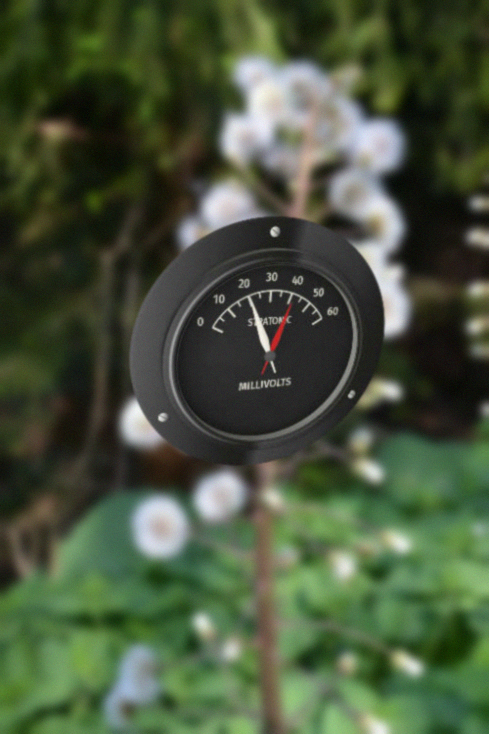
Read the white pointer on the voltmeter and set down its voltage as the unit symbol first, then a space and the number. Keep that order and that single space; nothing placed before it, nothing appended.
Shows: mV 20
